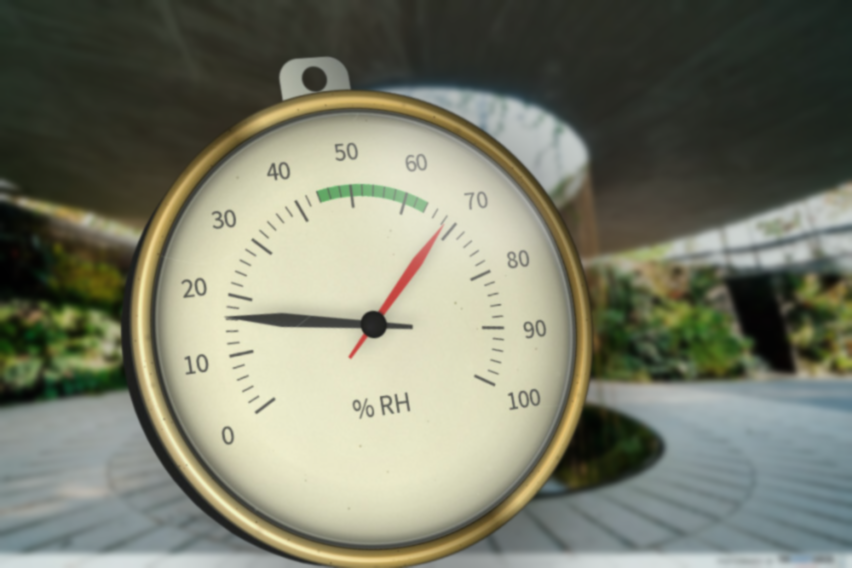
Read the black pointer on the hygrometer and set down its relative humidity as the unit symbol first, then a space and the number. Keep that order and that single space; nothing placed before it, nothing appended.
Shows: % 16
